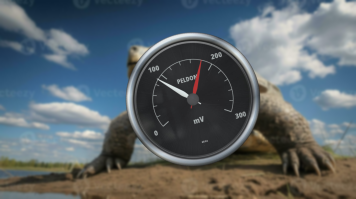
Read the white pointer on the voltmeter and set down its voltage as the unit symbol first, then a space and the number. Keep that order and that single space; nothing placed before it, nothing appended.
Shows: mV 90
